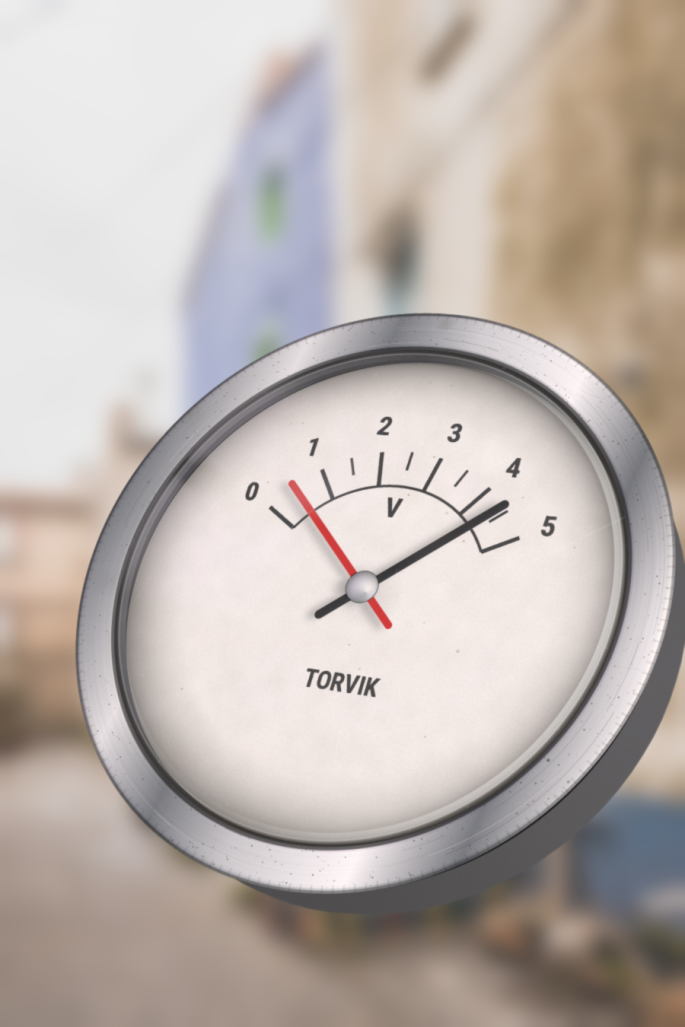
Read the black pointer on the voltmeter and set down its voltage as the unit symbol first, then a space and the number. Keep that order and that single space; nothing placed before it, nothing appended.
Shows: V 4.5
